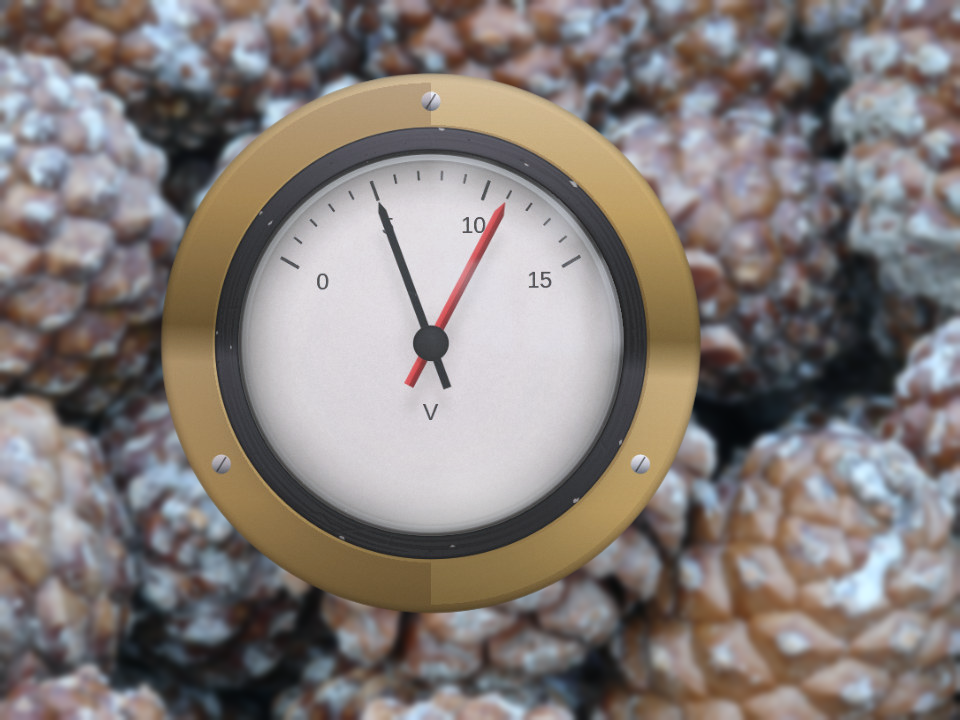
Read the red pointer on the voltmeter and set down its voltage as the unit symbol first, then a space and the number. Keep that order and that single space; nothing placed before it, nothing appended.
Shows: V 11
